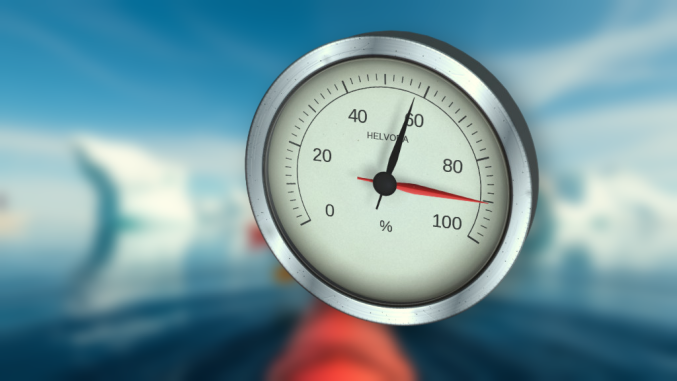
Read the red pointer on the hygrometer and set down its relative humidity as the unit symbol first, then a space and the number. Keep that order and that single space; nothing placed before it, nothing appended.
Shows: % 90
